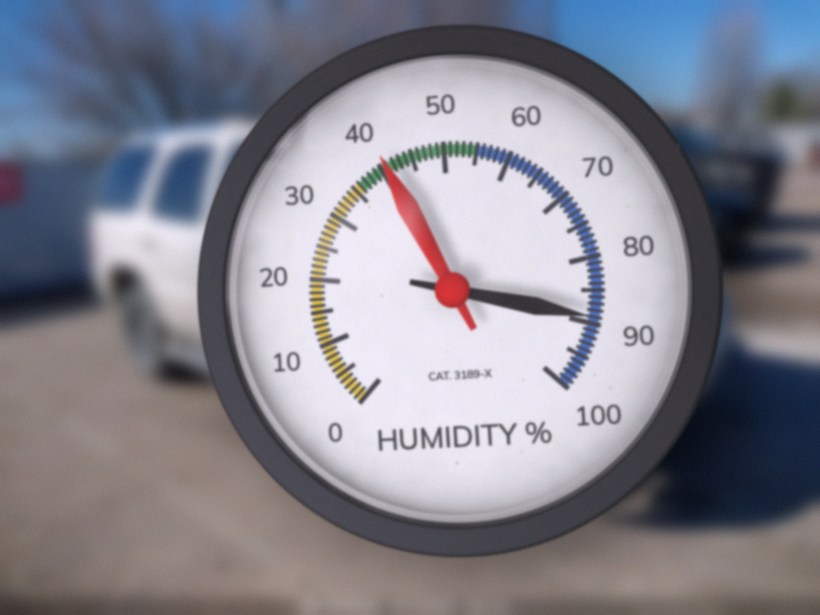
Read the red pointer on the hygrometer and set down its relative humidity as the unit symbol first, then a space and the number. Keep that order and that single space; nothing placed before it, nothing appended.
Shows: % 41
